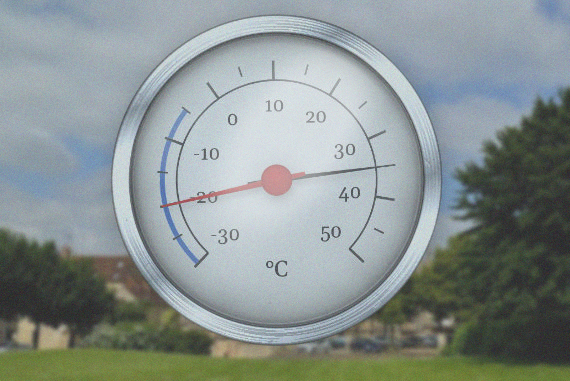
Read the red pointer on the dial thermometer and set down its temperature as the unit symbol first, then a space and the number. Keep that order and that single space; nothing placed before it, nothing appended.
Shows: °C -20
